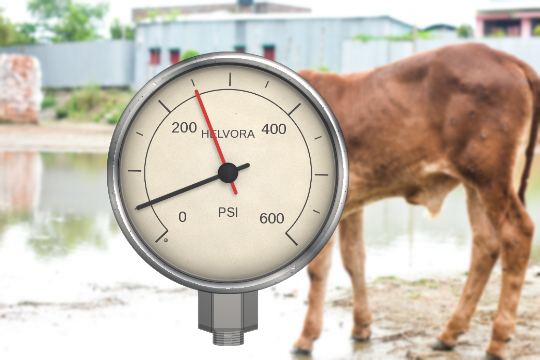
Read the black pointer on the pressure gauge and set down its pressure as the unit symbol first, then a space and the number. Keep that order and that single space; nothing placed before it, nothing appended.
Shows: psi 50
